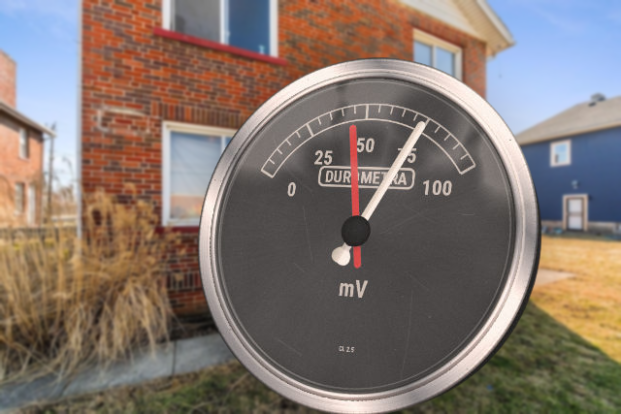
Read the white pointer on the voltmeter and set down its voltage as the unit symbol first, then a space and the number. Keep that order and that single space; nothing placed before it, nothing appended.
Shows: mV 75
